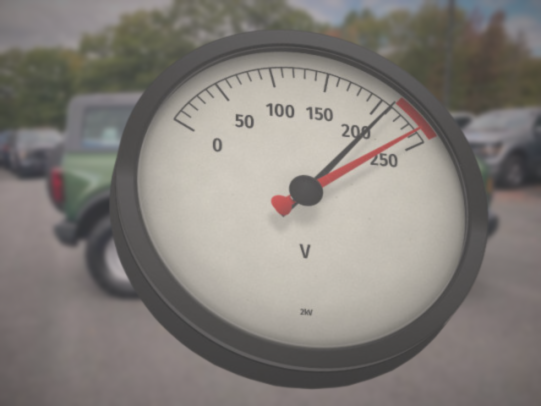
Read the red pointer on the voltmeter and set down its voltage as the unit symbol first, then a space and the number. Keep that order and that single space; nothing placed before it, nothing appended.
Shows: V 240
